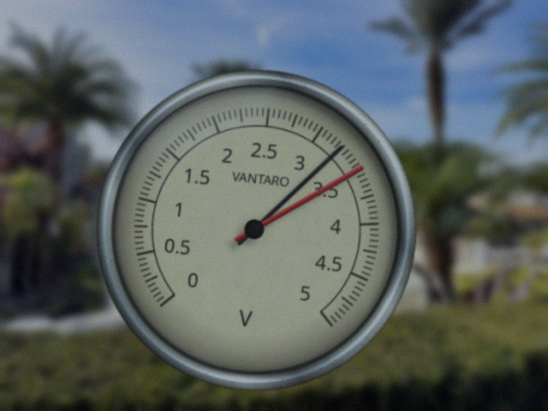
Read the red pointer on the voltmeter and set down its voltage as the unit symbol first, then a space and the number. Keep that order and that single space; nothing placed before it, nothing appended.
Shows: V 3.5
